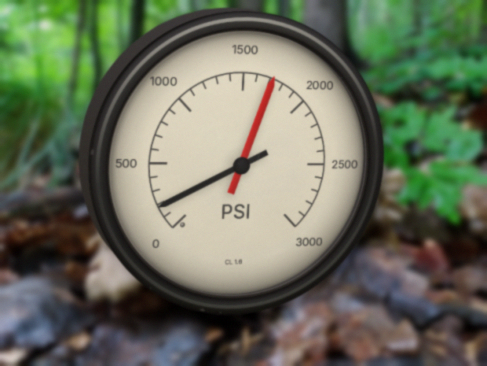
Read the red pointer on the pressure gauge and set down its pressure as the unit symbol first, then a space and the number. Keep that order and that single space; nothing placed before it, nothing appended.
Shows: psi 1700
